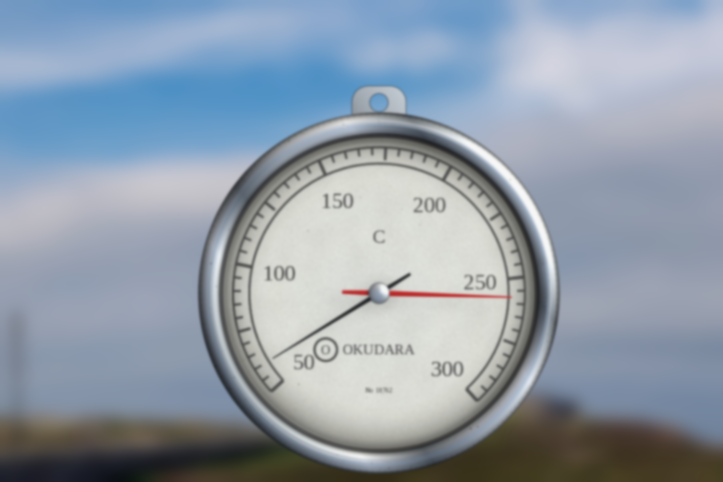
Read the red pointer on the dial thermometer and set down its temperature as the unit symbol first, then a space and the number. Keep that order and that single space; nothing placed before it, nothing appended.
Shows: °C 257.5
